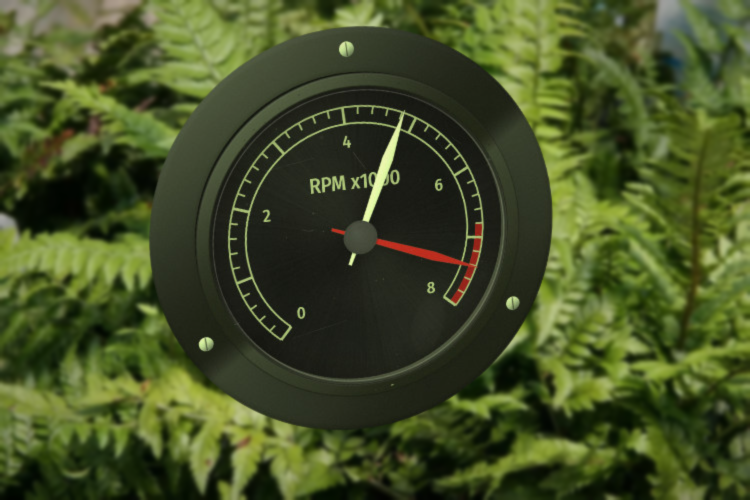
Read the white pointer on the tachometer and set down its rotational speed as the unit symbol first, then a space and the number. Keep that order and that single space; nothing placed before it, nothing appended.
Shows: rpm 4800
